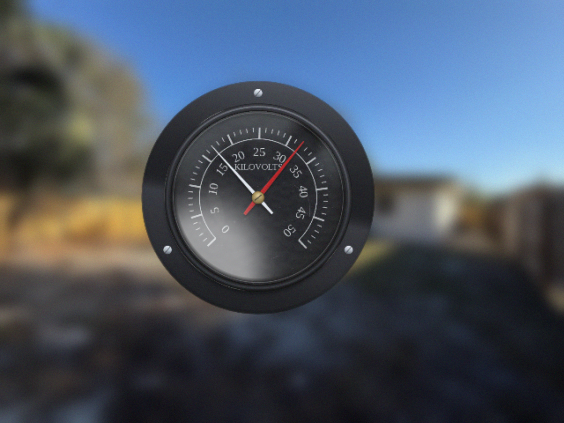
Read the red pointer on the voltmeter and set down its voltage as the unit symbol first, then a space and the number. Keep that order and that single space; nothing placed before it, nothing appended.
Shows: kV 32
